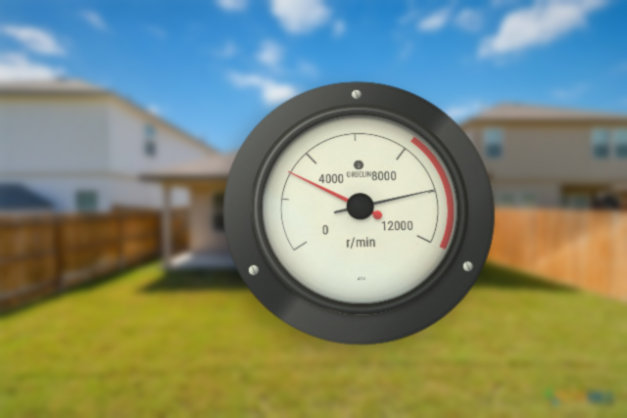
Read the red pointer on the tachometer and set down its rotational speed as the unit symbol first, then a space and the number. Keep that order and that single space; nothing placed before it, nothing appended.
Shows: rpm 3000
